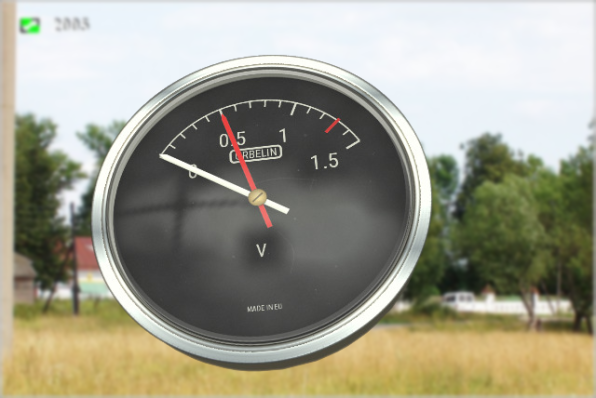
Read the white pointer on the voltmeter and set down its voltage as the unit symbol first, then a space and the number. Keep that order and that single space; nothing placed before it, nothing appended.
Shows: V 0
